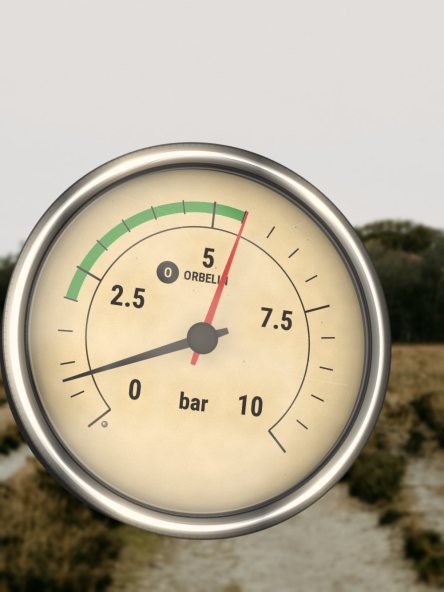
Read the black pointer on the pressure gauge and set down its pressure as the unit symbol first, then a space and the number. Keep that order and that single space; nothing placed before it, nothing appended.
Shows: bar 0.75
